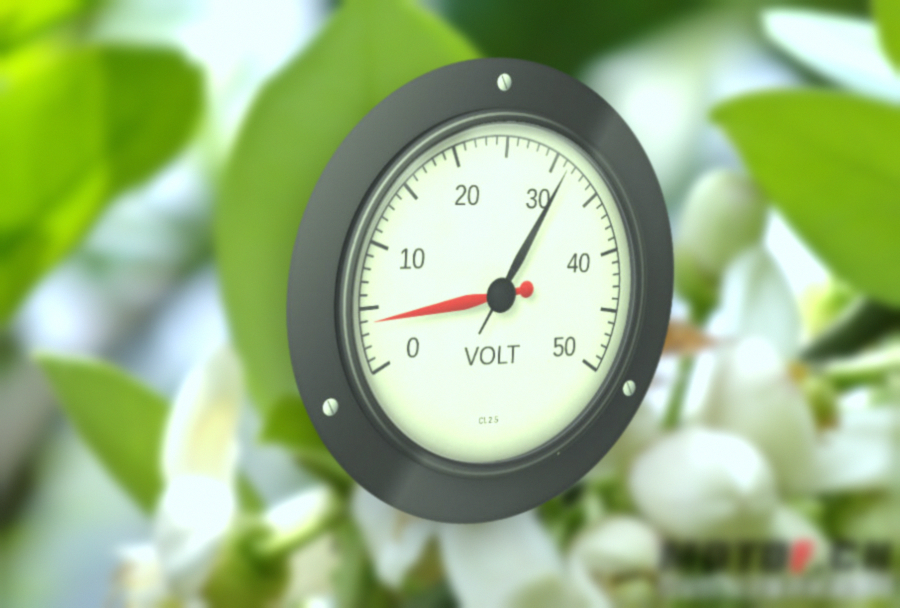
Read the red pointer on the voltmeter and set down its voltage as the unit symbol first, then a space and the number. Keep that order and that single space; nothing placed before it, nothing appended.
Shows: V 4
